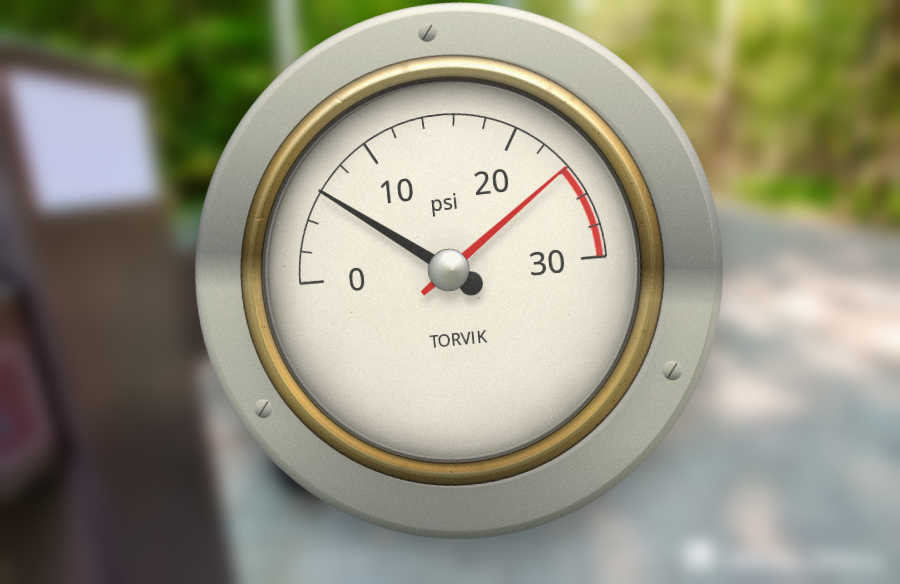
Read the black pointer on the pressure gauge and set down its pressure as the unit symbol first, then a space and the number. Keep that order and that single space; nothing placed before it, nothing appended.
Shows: psi 6
